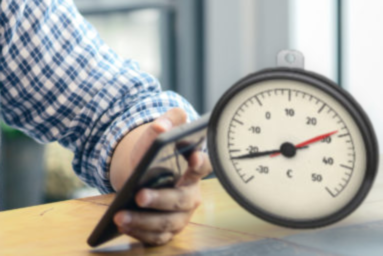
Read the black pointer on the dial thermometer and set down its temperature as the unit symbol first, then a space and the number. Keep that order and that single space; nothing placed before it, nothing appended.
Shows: °C -22
